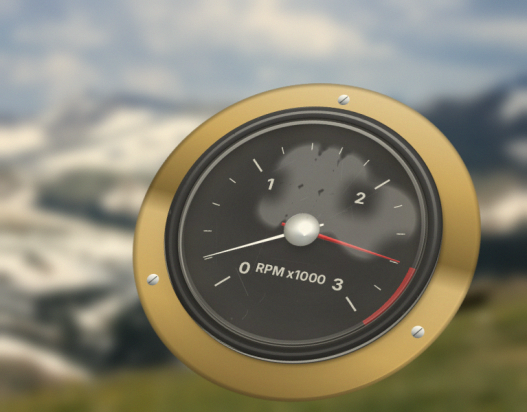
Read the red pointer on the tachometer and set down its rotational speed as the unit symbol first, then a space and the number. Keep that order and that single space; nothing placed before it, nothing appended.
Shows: rpm 2600
